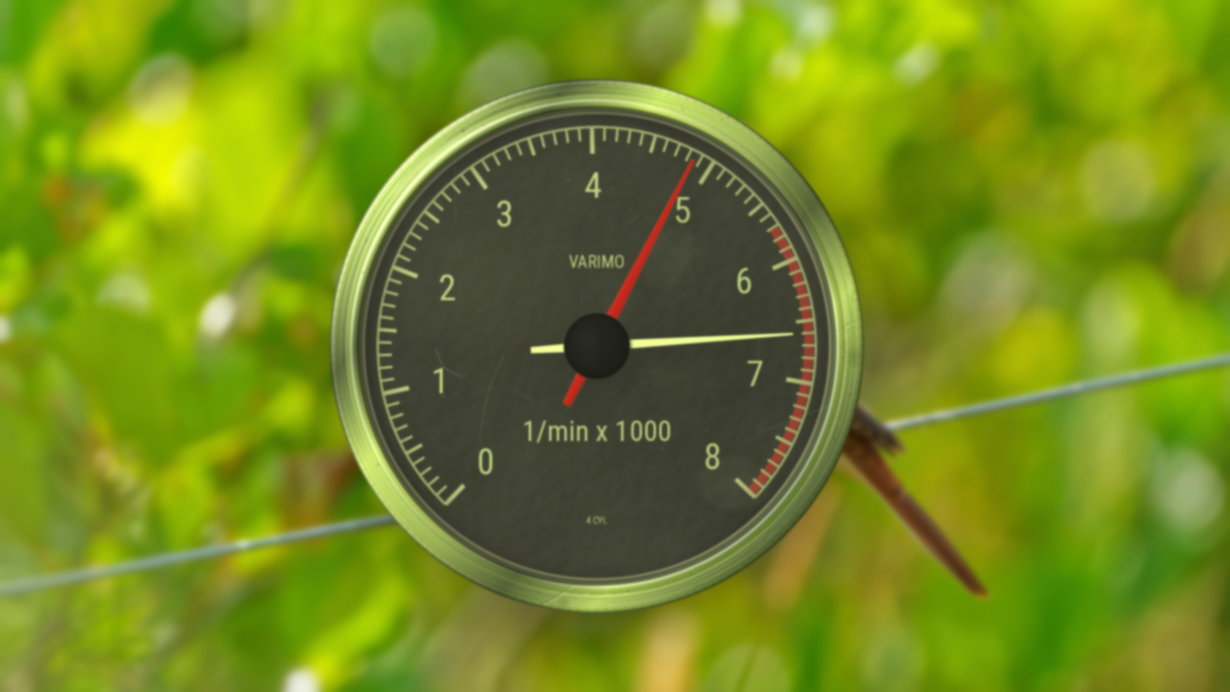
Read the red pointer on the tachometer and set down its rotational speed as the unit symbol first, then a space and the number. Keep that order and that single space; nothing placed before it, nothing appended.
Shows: rpm 4850
